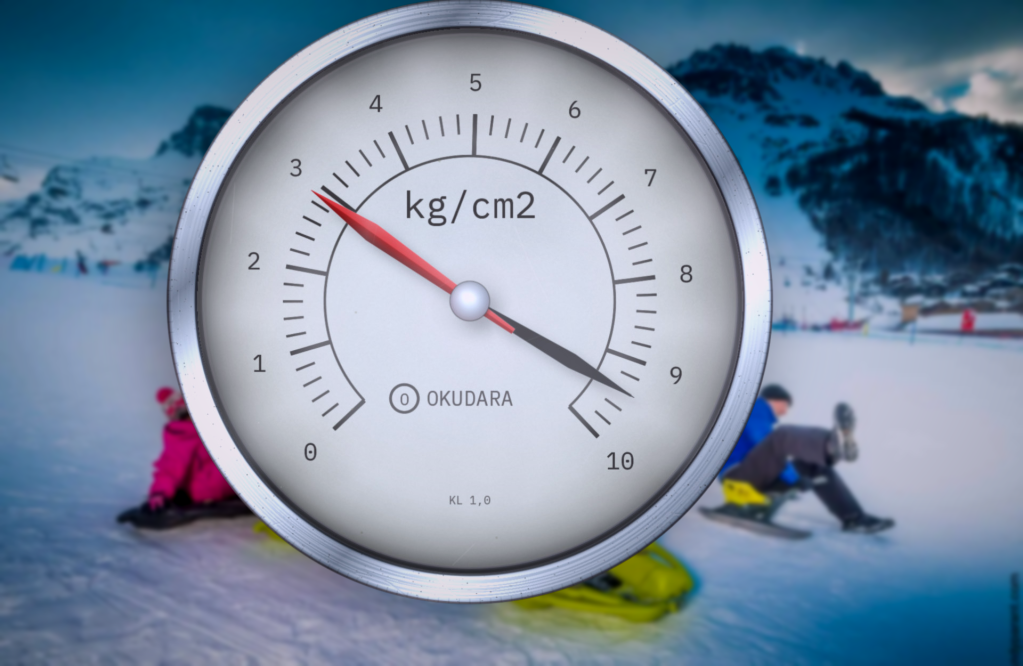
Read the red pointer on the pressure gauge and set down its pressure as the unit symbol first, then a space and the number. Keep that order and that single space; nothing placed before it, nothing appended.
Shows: kg/cm² 2.9
